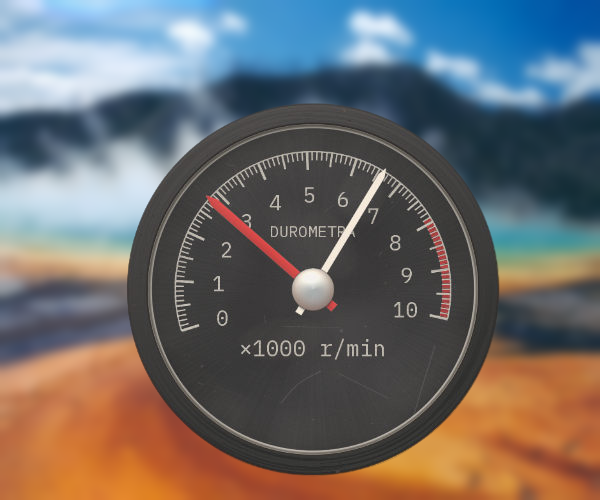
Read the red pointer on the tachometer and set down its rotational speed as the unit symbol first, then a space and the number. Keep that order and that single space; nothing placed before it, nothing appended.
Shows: rpm 2800
